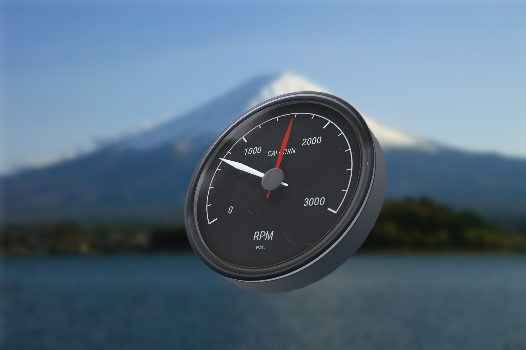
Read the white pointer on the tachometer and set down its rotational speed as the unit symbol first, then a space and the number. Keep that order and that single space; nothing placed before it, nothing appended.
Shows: rpm 700
